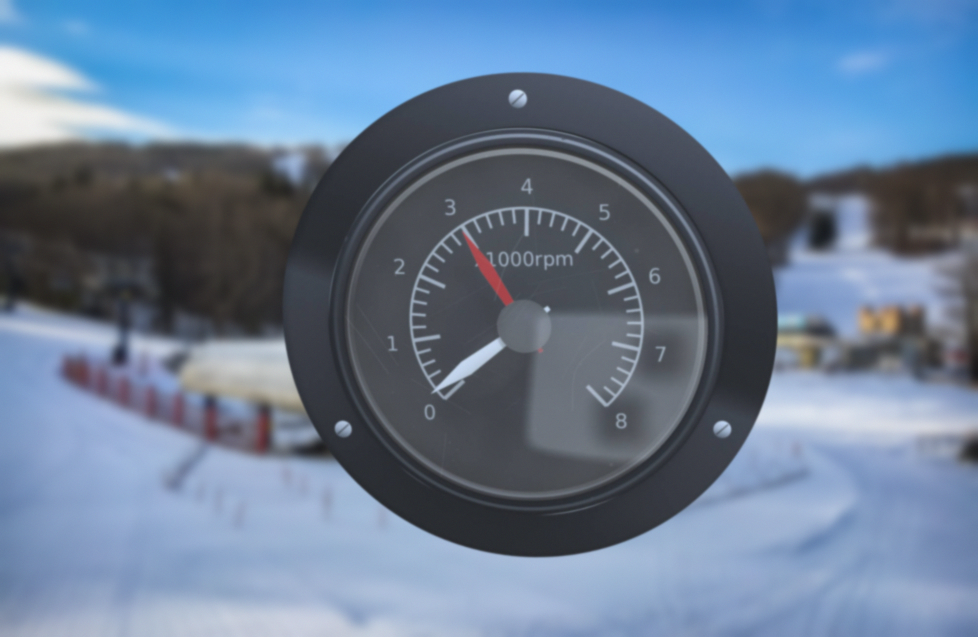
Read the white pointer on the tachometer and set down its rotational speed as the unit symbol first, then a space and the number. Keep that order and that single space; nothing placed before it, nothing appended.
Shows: rpm 200
